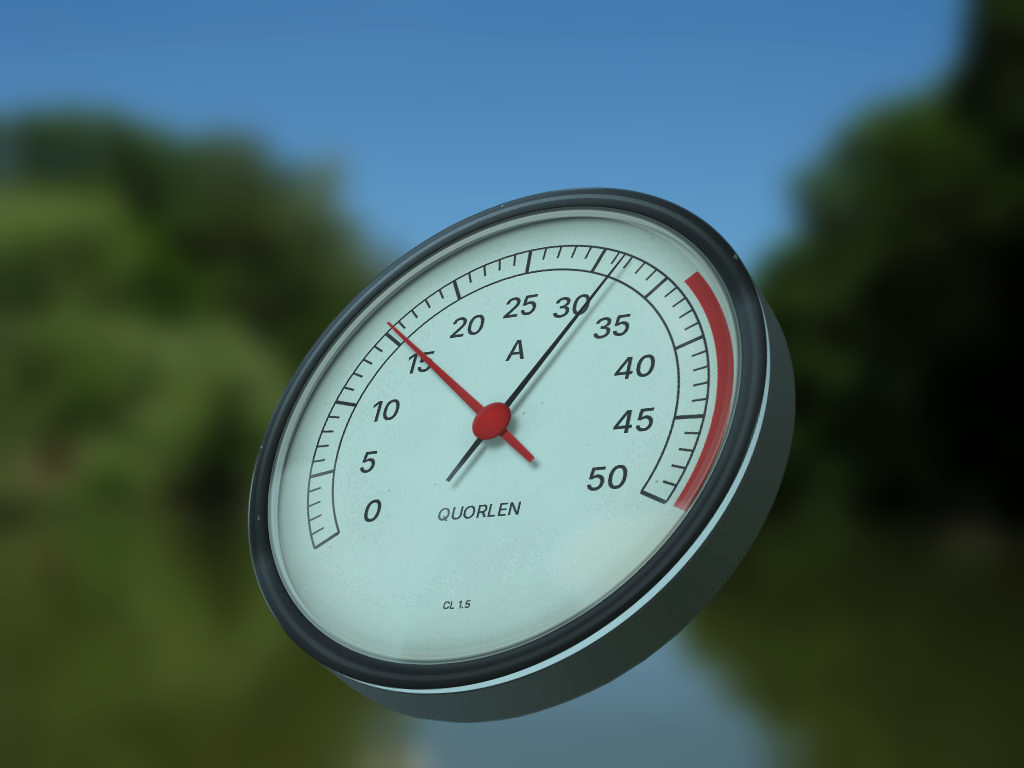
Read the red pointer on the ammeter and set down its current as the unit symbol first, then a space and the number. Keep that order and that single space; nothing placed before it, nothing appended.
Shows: A 15.5
